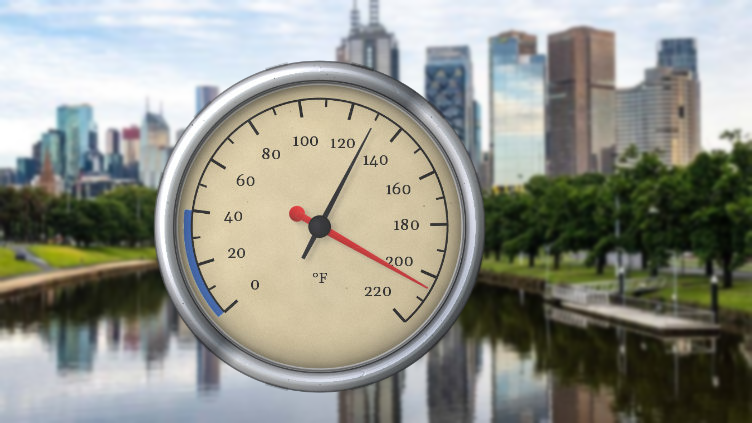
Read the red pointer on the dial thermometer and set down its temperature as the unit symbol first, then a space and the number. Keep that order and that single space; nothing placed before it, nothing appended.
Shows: °F 205
